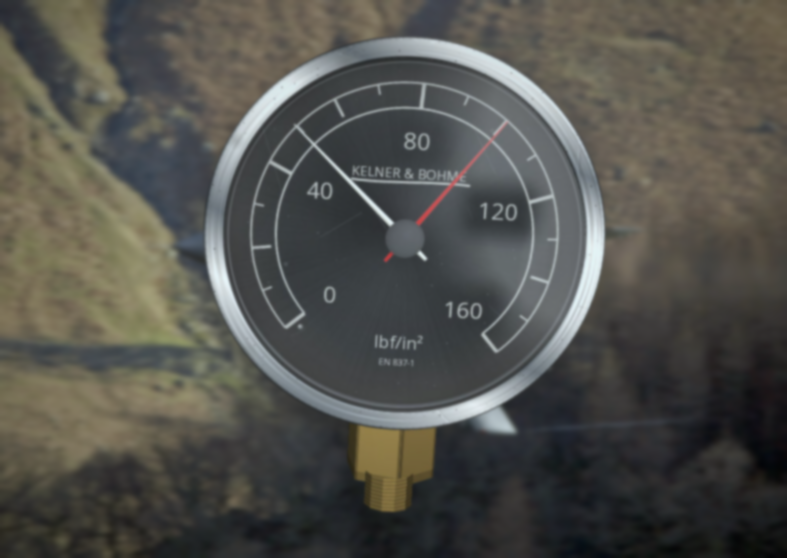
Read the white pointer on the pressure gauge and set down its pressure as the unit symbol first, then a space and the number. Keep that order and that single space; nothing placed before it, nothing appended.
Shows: psi 50
